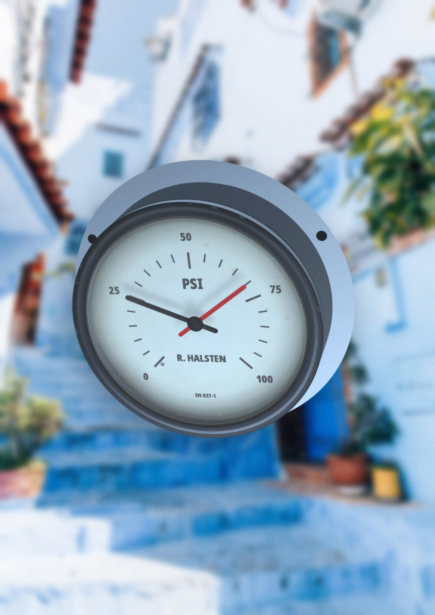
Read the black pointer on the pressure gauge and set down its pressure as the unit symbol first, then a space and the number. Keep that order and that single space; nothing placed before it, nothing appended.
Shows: psi 25
